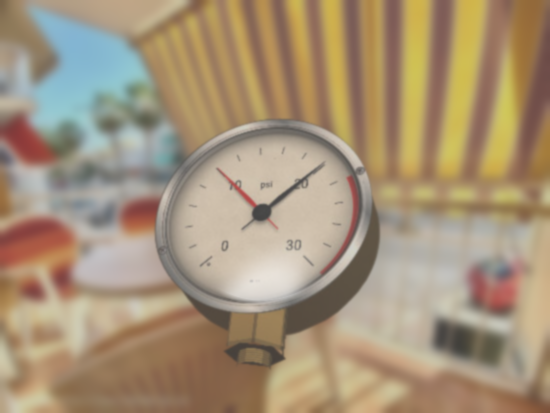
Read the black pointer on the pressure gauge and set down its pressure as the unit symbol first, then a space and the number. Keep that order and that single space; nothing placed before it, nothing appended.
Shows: psi 20
